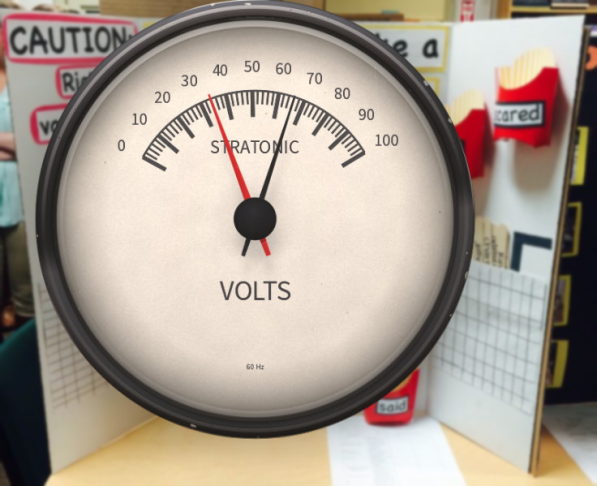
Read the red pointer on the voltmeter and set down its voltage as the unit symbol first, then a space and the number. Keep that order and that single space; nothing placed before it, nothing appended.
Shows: V 34
